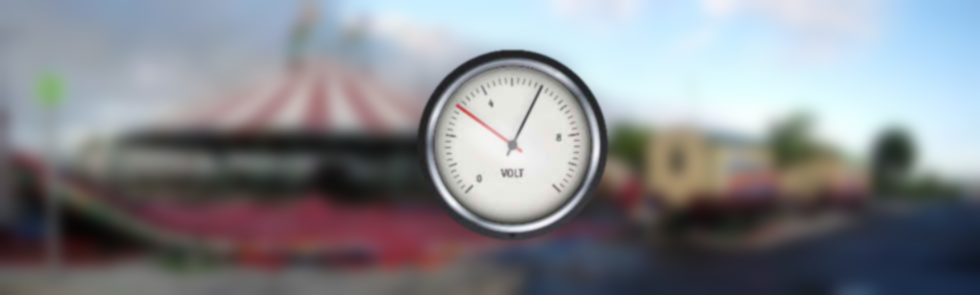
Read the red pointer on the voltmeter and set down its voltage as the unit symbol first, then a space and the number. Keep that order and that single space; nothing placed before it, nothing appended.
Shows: V 3
